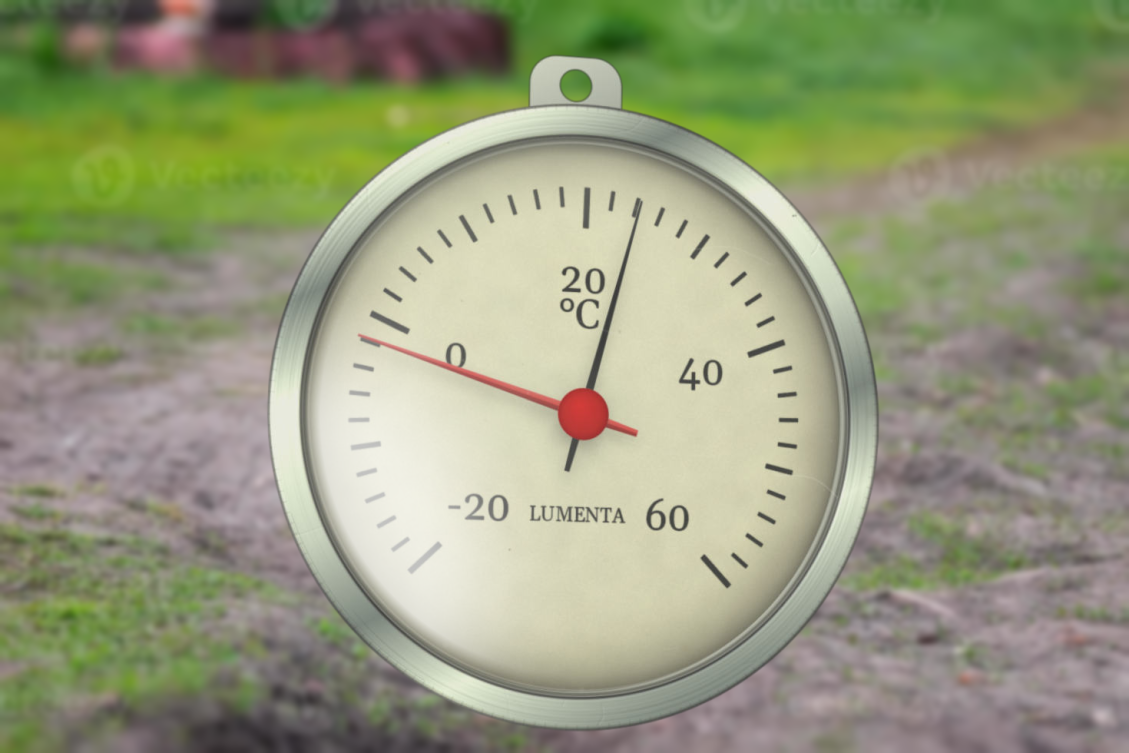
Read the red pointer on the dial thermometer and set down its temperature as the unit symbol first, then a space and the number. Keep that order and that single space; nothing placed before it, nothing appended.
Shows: °C -2
